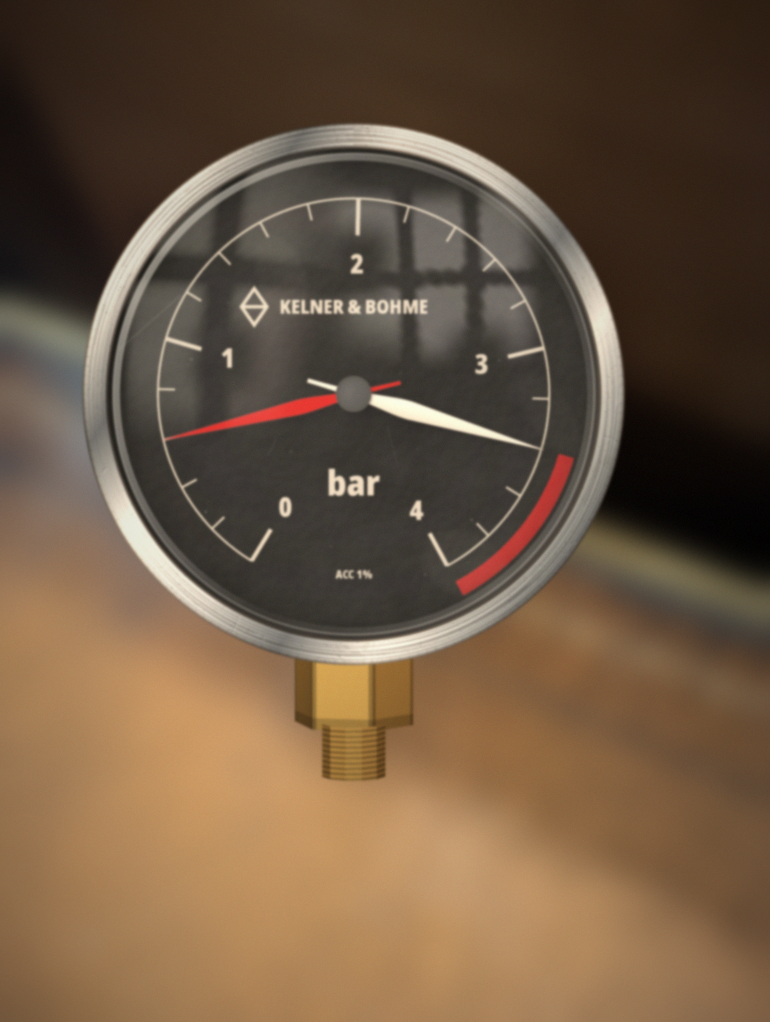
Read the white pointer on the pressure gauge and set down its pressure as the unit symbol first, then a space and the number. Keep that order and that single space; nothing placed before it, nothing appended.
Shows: bar 3.4
